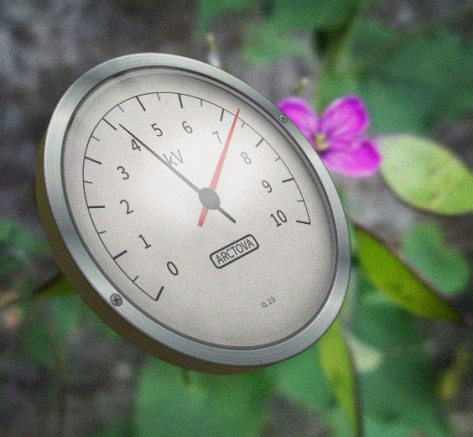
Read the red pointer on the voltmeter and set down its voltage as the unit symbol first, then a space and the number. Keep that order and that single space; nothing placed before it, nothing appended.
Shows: kV 7.25
